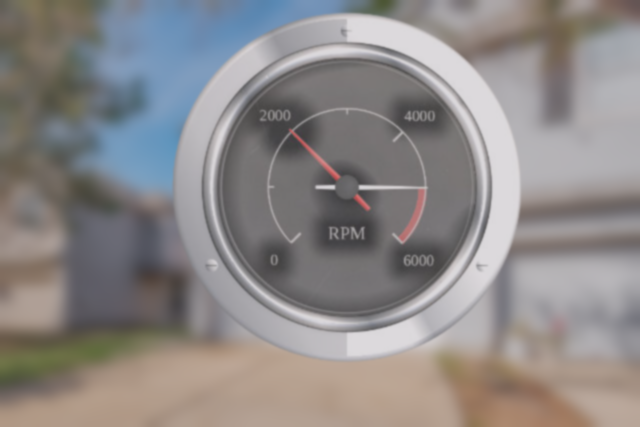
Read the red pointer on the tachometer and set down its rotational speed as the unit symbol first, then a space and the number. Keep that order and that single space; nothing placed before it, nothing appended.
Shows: rpm 2000
